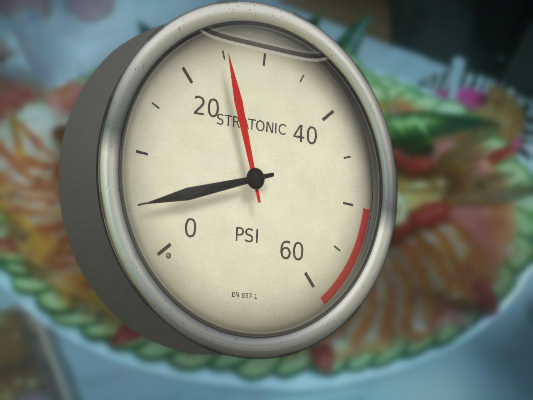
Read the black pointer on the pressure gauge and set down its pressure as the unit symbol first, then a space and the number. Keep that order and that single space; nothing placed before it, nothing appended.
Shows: psi 5
